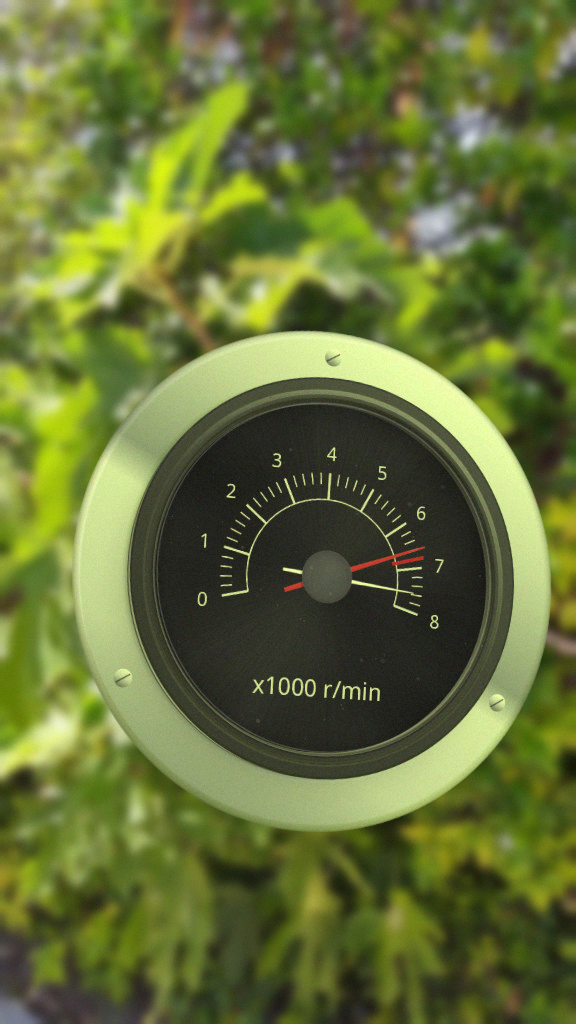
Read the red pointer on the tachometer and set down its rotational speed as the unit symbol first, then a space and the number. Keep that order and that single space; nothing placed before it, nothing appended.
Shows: rpm 6600
